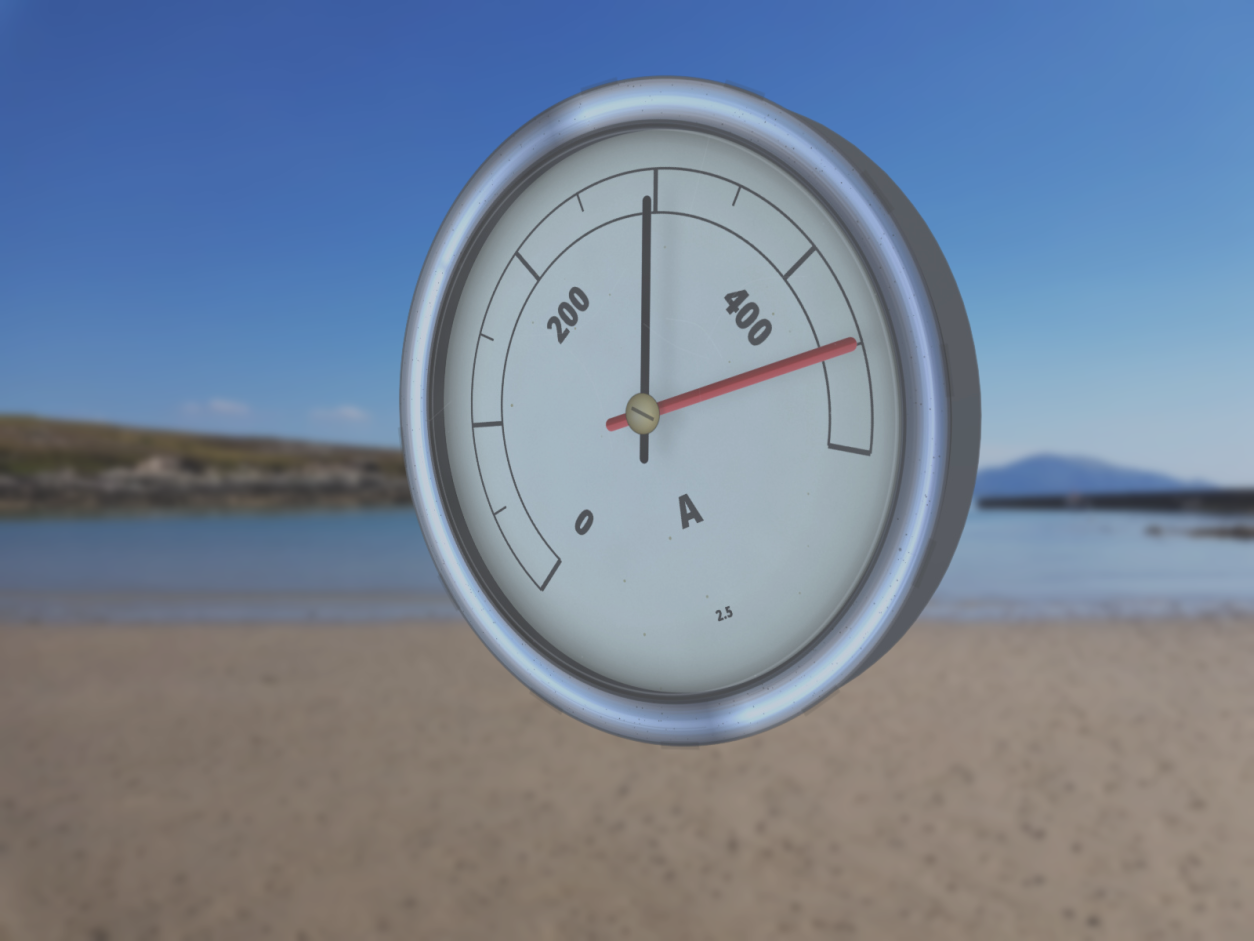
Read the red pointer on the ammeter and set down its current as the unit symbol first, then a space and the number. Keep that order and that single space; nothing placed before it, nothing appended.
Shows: A 450
